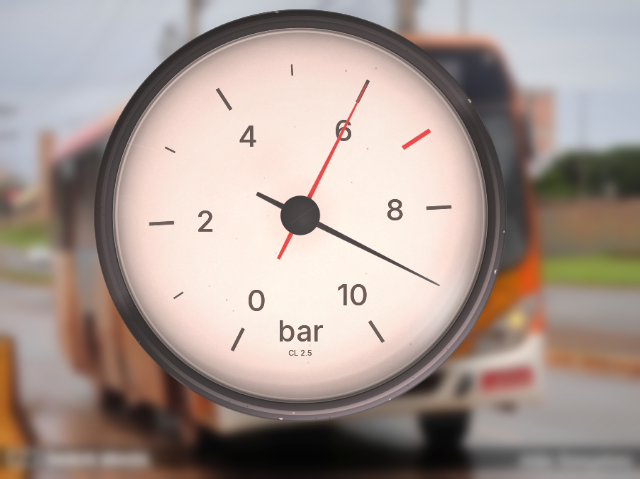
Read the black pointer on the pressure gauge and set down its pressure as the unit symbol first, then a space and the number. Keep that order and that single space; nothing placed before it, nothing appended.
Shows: bar 9
